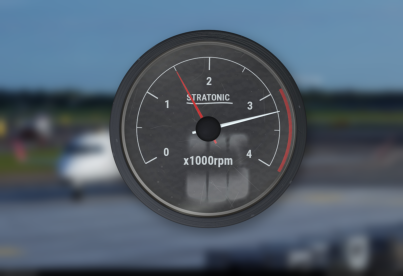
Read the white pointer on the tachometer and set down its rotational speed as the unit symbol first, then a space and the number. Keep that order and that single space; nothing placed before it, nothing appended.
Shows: rpm 3250
